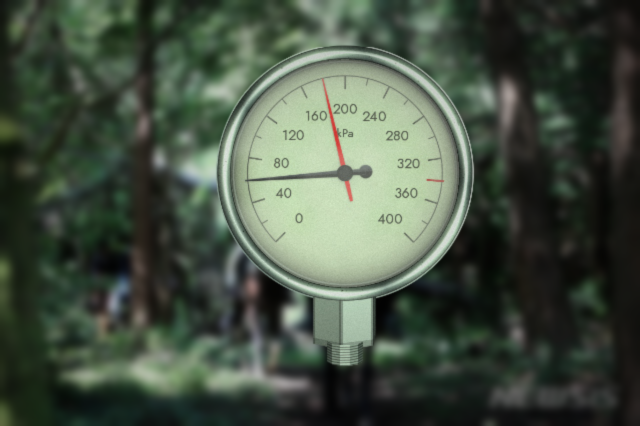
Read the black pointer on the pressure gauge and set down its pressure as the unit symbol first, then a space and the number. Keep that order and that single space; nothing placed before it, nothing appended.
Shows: kPa 60
